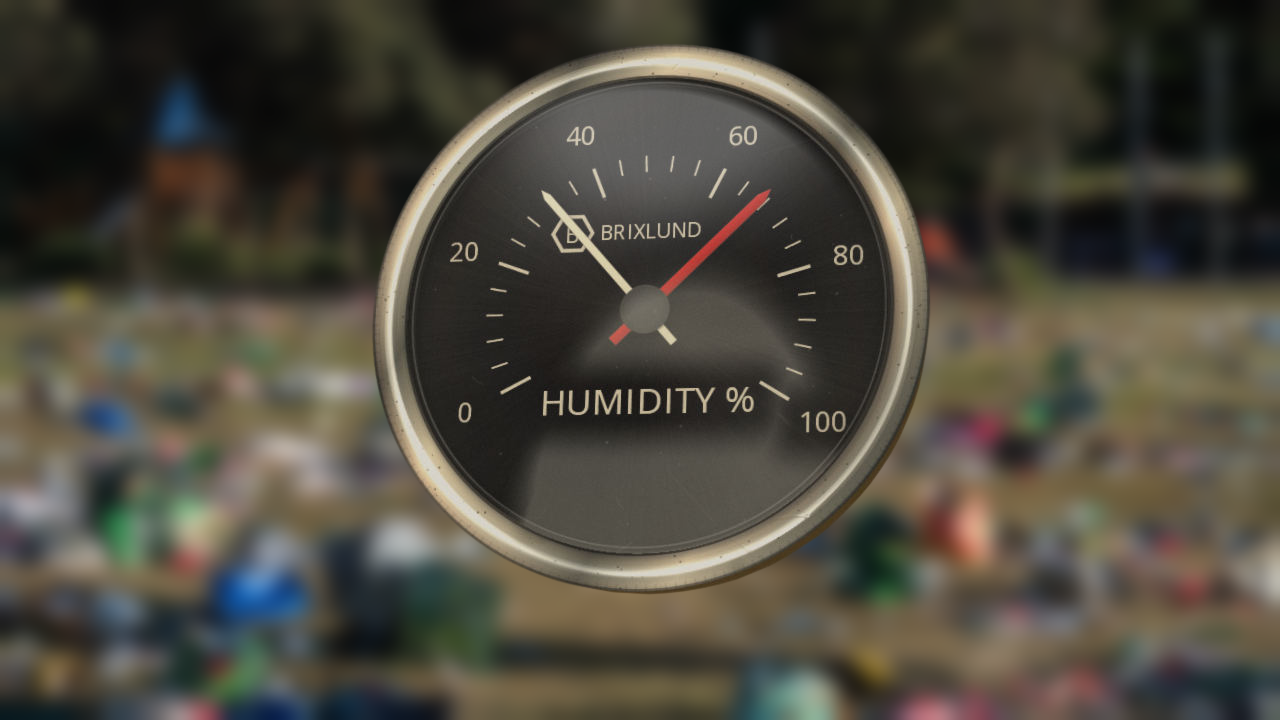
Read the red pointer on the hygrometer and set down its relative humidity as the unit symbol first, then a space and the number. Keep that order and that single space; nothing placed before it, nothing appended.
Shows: % 68
